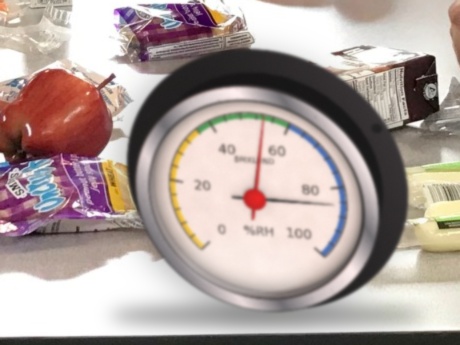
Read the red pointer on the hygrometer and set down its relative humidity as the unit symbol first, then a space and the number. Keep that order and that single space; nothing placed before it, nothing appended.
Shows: % 54
